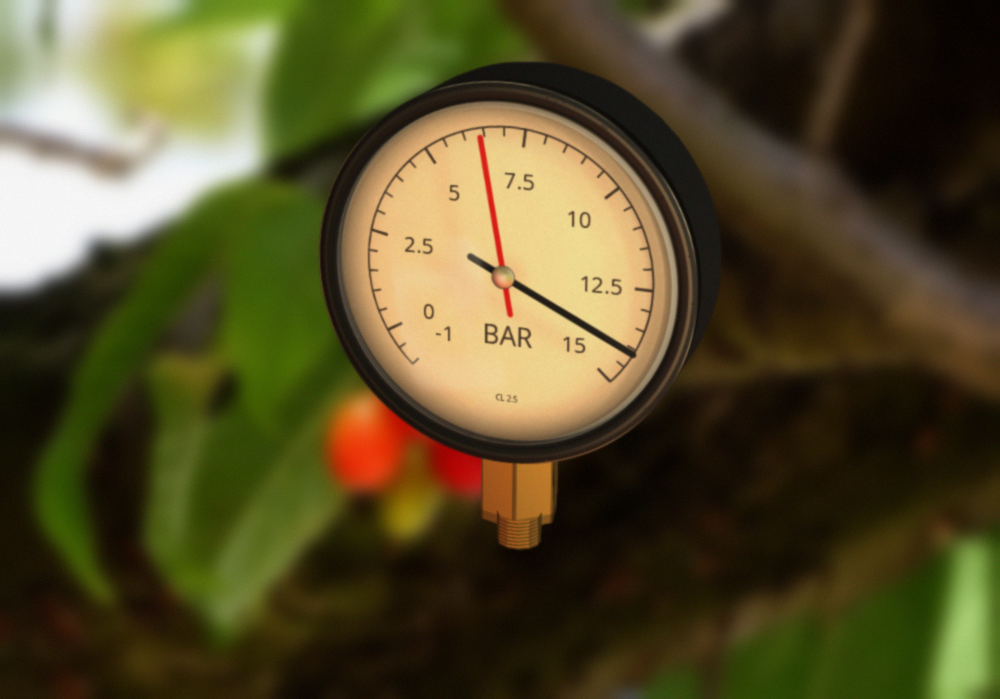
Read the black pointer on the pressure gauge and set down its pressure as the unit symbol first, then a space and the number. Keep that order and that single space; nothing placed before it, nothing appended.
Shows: bar 14
